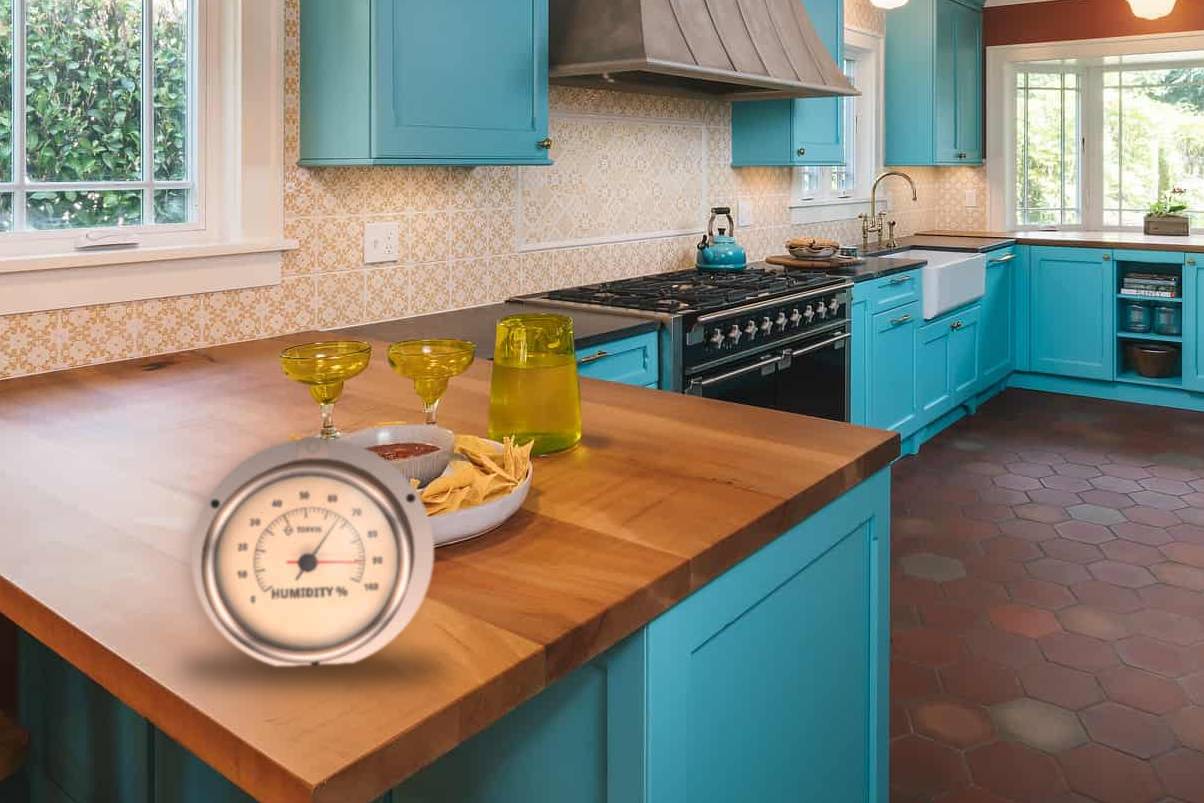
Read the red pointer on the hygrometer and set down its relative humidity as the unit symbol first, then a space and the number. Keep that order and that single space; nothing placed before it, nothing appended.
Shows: % 90
